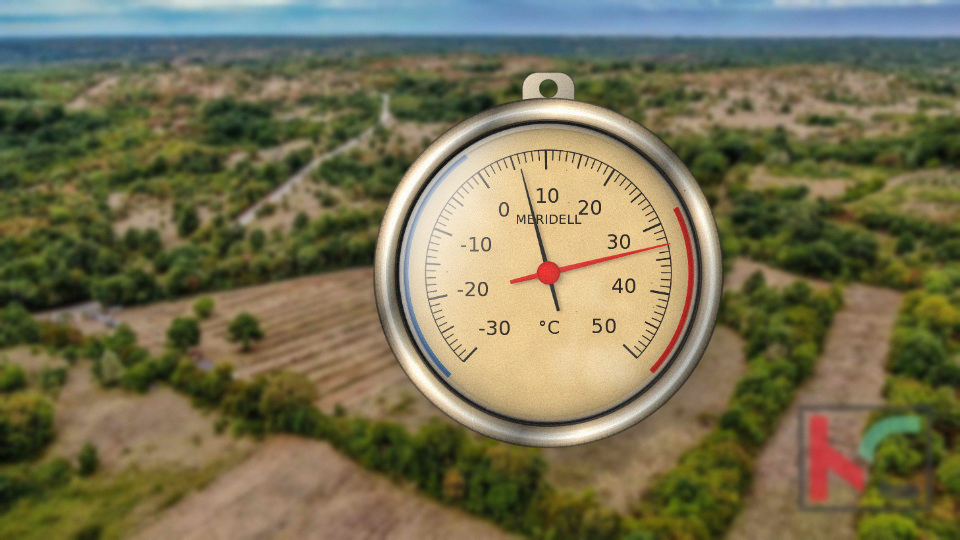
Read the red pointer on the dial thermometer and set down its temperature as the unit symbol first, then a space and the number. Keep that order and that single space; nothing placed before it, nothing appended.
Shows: °C 33
